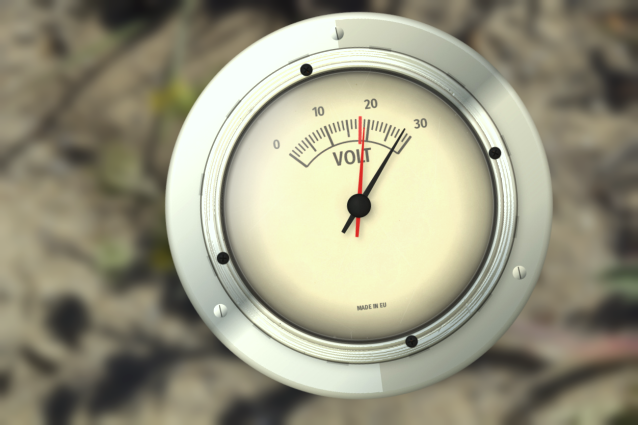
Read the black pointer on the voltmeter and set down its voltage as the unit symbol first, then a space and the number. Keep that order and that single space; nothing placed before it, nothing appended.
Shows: V 28
